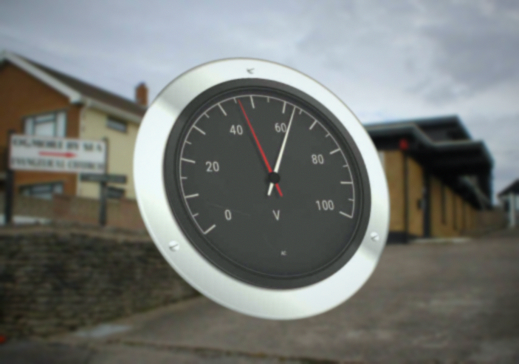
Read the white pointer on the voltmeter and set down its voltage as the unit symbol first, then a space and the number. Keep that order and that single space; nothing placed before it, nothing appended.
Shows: V 62.5
